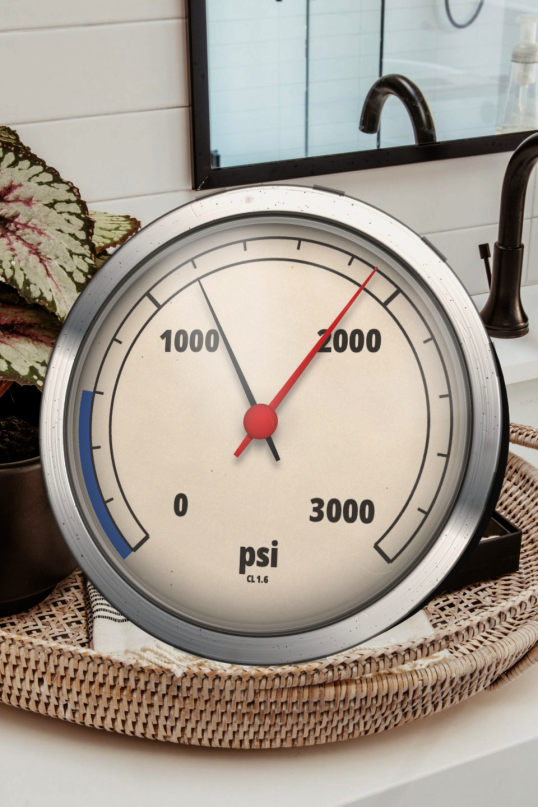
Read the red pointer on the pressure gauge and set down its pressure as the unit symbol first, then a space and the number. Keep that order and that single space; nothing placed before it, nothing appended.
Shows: psi 1900
